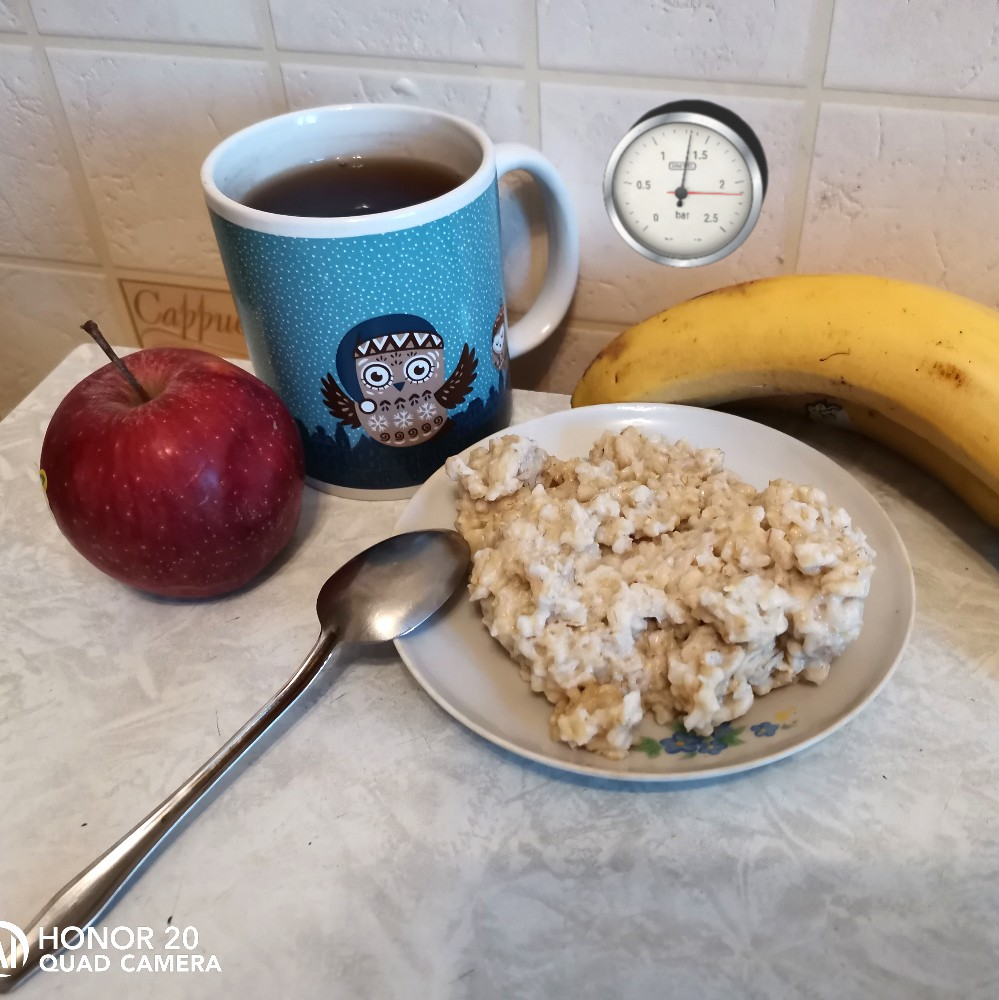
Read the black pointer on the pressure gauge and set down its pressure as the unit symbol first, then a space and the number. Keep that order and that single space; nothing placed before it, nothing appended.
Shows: bar 1.35
